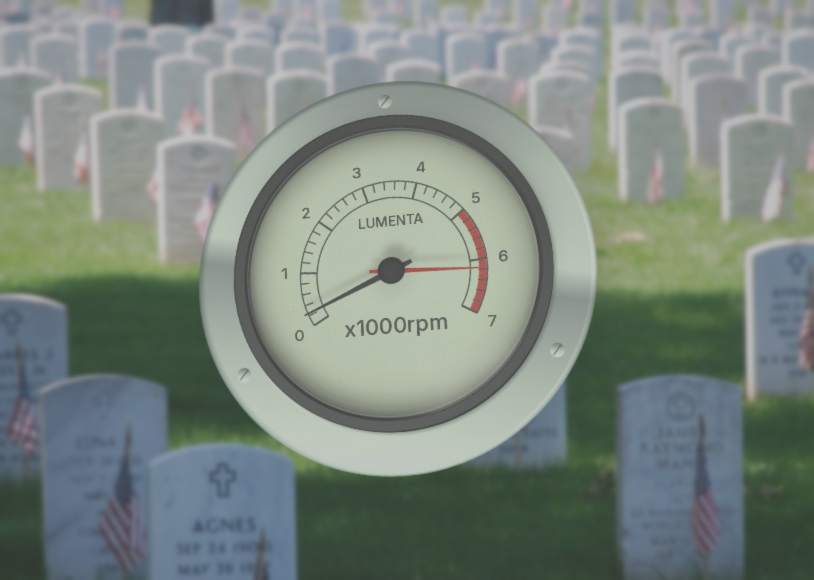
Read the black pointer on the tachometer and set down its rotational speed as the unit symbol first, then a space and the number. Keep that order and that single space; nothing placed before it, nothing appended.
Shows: rpm 200
